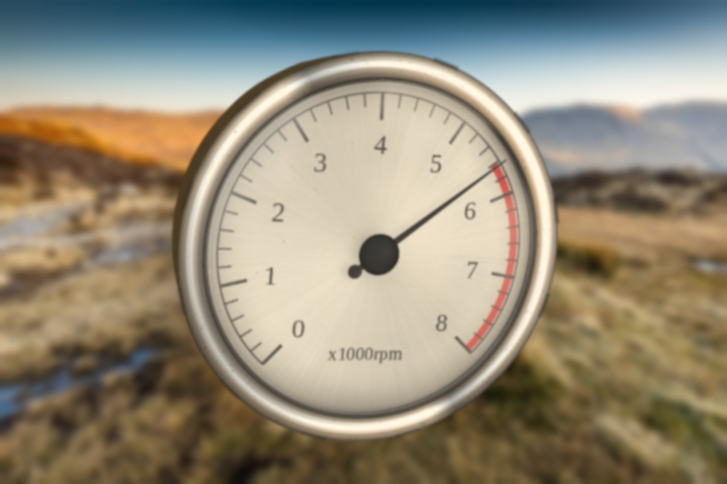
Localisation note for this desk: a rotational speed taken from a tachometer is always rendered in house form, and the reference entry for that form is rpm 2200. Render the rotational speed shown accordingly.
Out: rpm 5600
